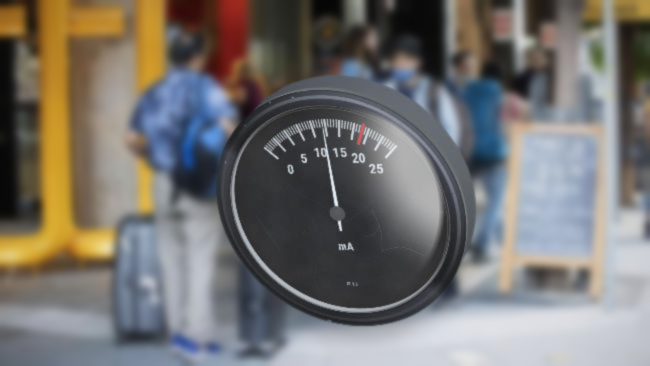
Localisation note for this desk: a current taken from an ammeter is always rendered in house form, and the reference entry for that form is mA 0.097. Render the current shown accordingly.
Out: mA 12.5
